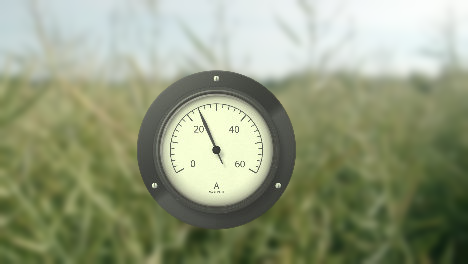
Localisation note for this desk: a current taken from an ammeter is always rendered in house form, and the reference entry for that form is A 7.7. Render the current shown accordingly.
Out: A 24
